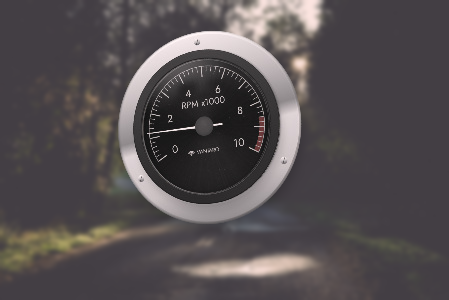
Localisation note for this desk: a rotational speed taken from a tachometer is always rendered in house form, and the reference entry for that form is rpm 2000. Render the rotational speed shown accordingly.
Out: rpm 1200
